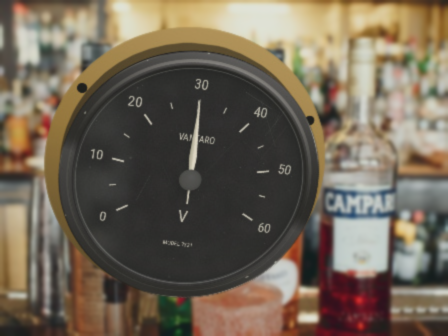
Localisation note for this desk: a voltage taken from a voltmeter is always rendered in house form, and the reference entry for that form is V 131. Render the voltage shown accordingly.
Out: V 30
